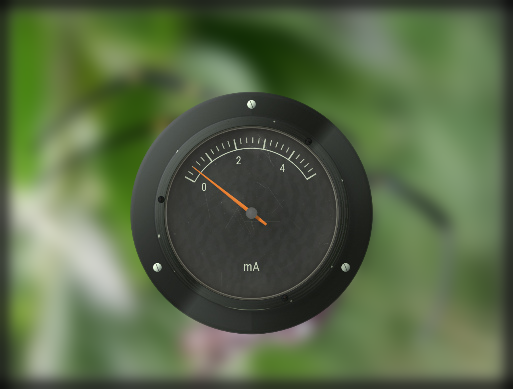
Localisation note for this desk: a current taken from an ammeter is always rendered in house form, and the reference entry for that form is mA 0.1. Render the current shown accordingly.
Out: mA 0.4
